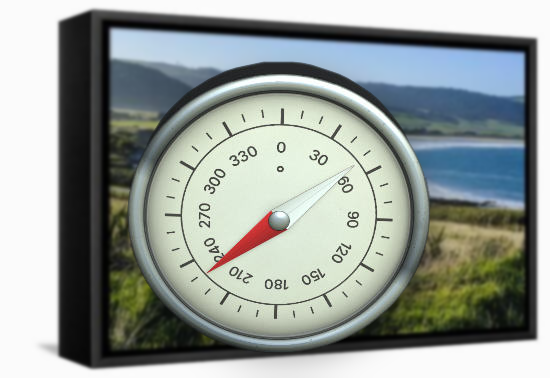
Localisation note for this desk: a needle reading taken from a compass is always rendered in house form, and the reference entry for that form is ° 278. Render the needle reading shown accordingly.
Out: ° 230
